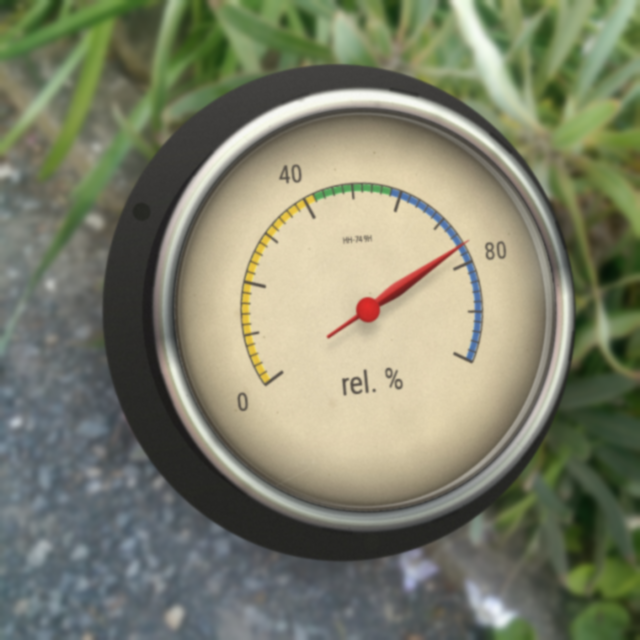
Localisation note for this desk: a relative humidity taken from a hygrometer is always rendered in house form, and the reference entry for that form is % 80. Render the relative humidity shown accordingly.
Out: % 76
